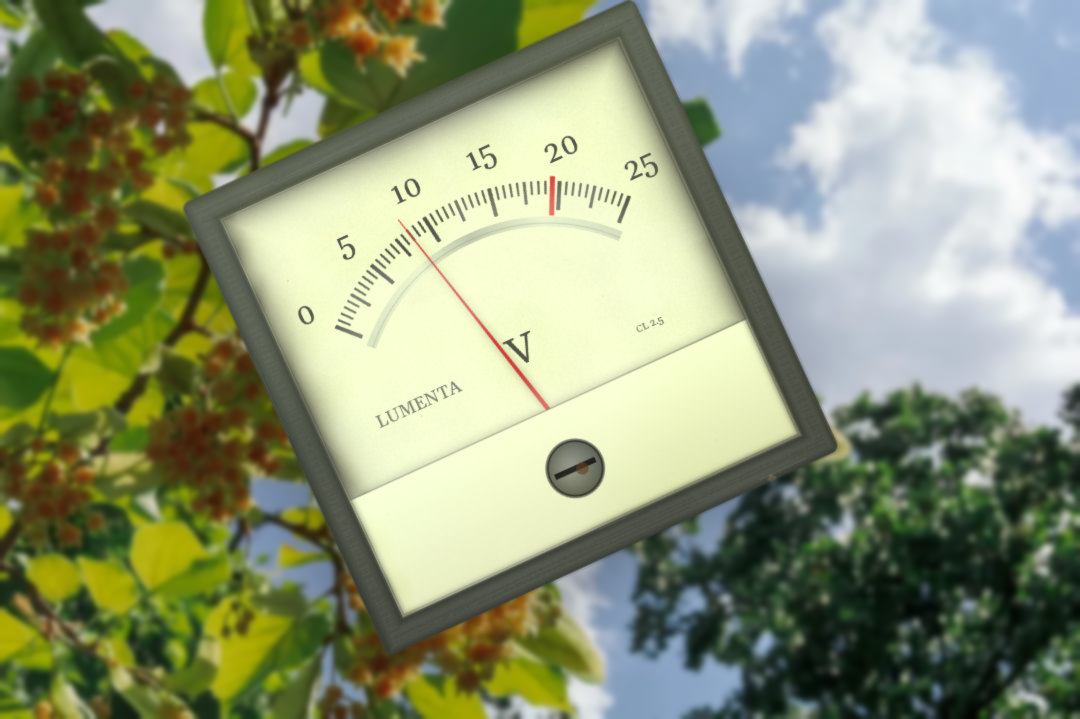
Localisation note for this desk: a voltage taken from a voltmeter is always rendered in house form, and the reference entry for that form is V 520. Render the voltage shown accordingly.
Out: V 8.5
